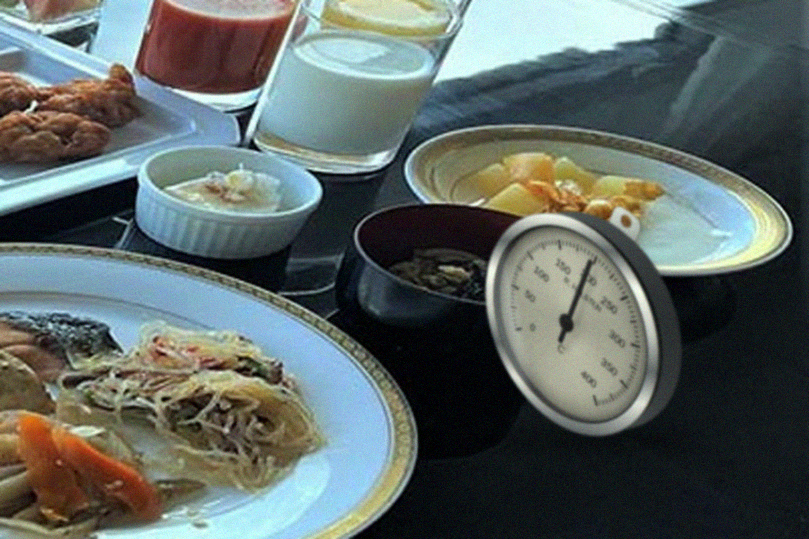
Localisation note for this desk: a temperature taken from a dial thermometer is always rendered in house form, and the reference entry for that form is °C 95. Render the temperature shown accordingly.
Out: °C 200
